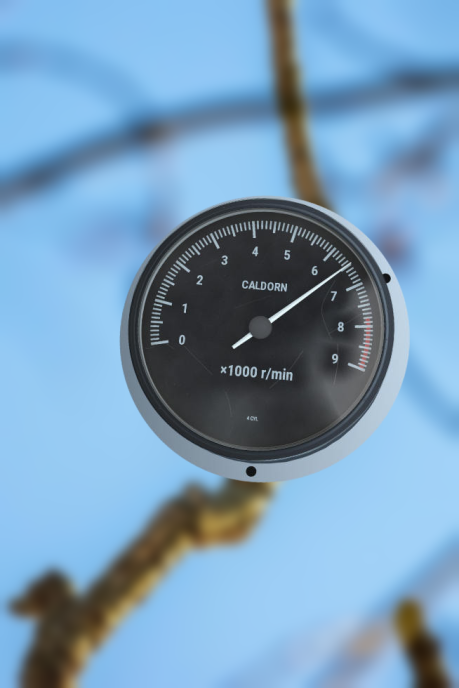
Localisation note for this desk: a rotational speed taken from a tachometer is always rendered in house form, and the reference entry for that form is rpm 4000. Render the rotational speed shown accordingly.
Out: rpm 6500
